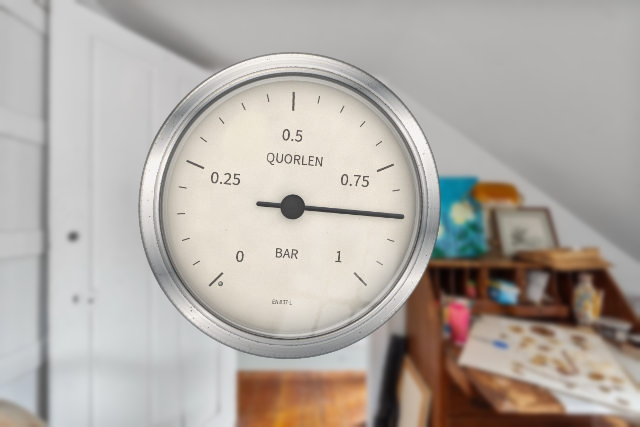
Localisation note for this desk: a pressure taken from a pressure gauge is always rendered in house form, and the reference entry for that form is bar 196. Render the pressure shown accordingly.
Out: bar 0.85
